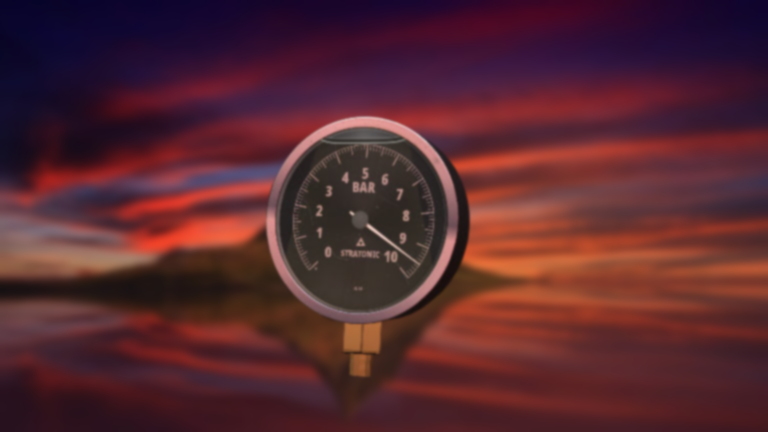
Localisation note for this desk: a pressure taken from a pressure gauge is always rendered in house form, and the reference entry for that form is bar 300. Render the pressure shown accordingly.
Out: bar 9.5
